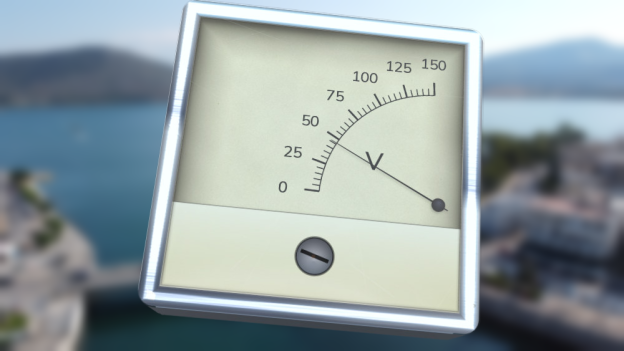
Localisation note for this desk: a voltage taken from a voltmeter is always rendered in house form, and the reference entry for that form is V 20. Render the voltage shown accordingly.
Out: V 45
